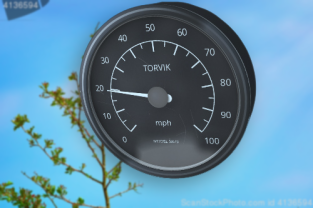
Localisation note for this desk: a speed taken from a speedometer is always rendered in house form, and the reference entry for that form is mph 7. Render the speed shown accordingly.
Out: mph 20
